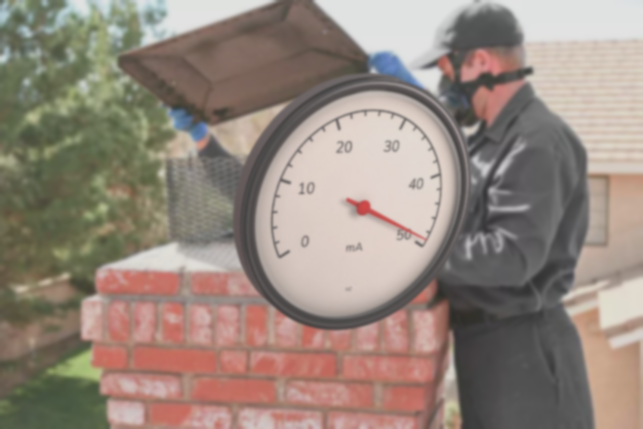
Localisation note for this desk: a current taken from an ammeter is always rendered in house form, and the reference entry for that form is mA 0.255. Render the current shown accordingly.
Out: mA 49
